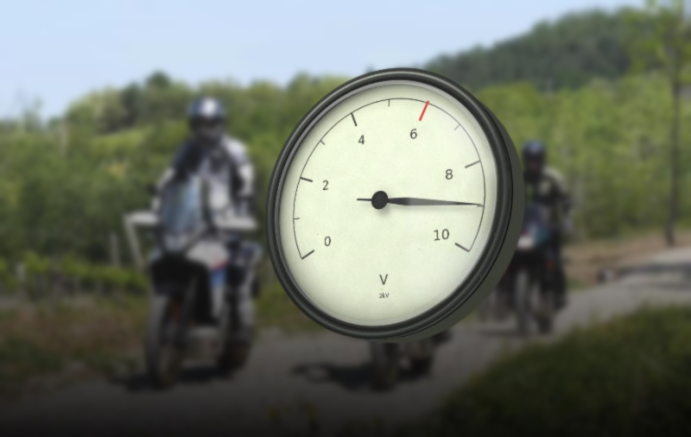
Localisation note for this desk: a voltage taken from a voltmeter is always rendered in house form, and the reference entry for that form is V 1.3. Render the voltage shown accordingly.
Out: V 9
